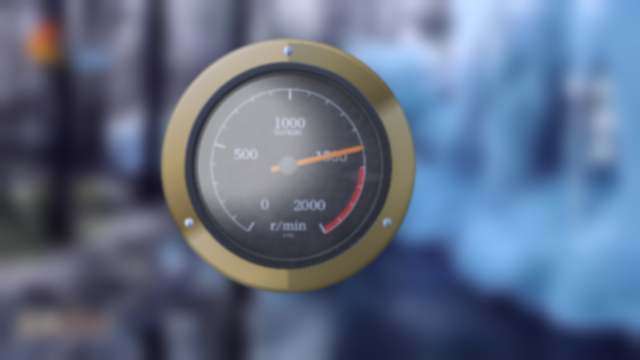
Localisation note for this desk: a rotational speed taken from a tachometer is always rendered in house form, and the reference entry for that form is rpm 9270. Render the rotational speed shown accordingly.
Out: rpm 1500
